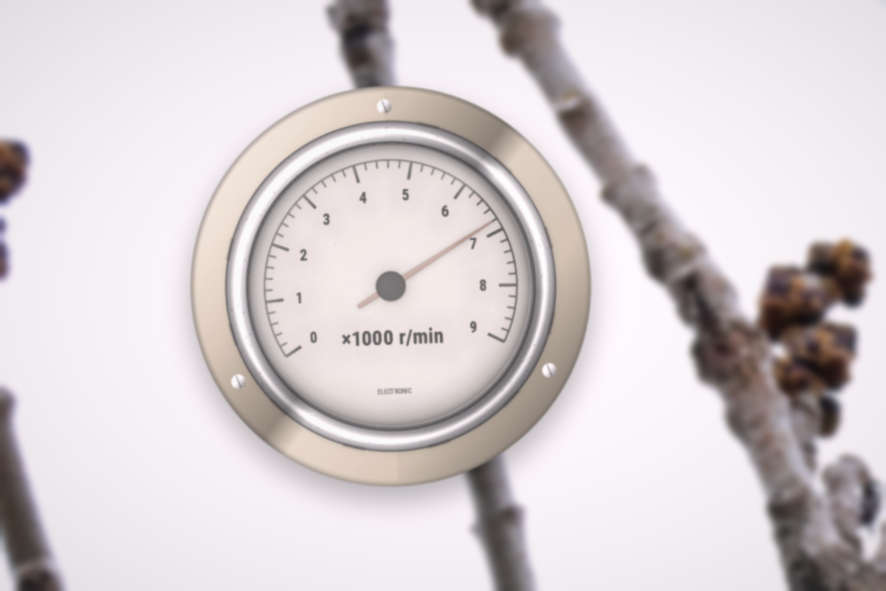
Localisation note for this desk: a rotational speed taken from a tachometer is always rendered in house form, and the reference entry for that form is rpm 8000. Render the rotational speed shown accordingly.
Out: rpm 6800
